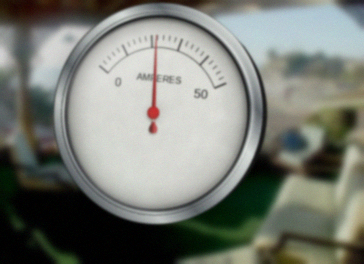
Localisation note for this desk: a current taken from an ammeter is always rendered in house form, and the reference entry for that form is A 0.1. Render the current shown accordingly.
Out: A 22
